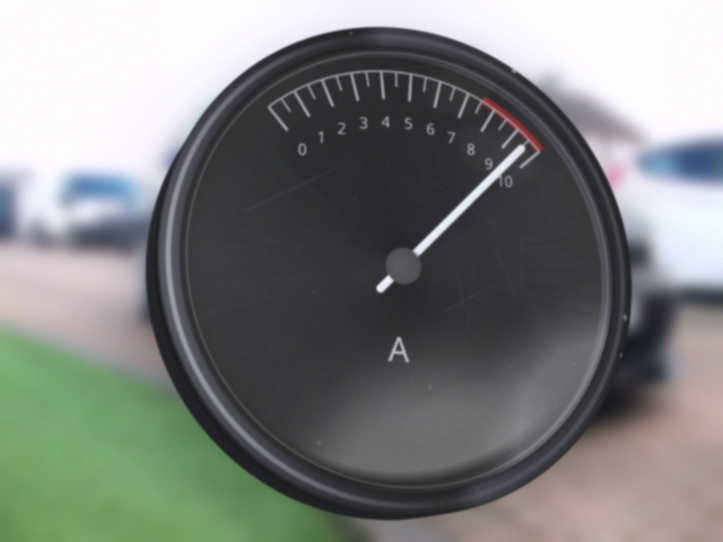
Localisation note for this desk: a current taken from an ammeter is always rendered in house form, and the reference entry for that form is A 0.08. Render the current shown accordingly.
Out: A 9.5
